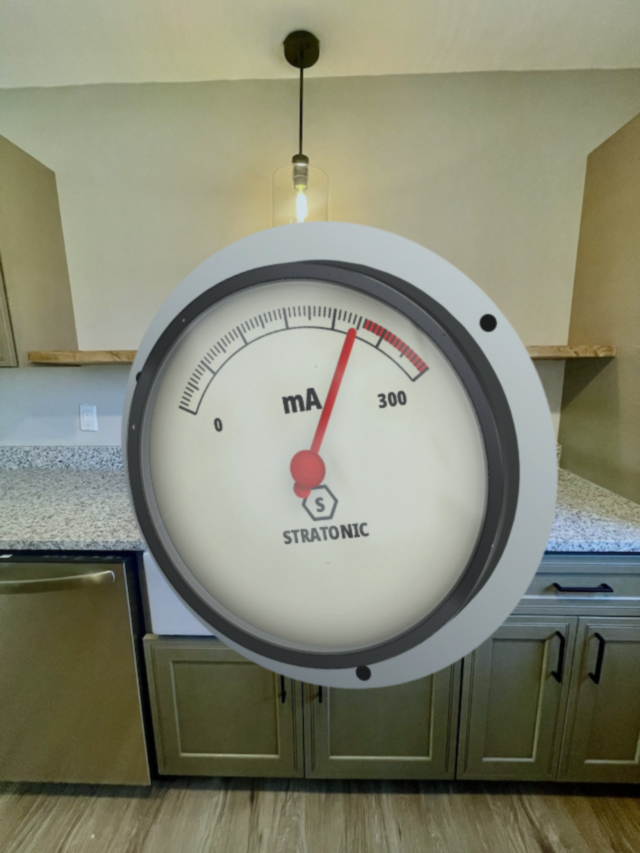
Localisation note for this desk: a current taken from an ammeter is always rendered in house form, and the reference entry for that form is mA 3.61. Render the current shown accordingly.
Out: mA 225
